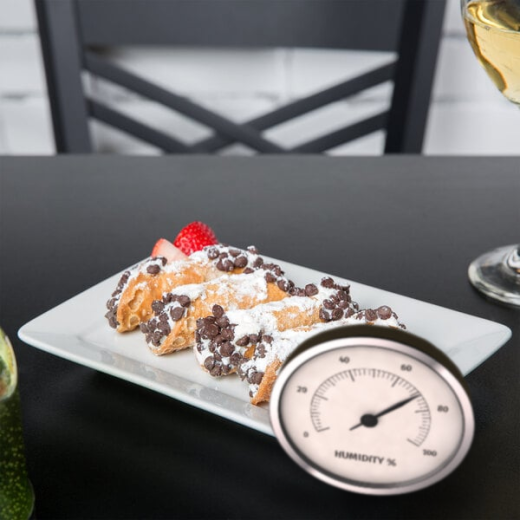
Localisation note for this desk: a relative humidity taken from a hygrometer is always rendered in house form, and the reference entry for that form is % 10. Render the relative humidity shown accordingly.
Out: % 70
